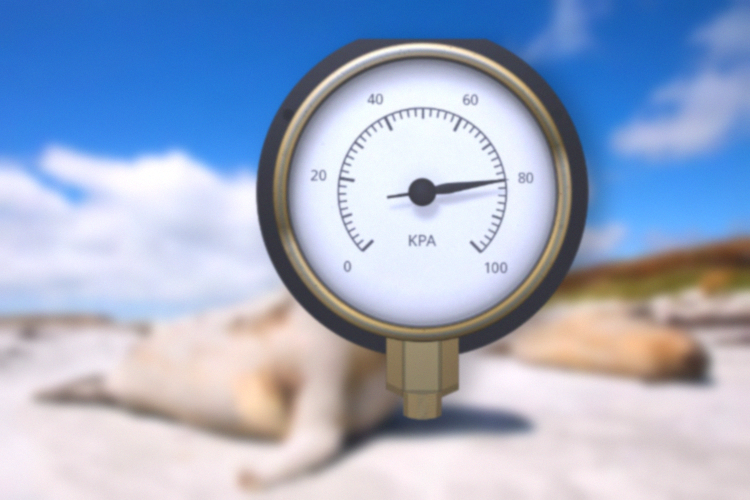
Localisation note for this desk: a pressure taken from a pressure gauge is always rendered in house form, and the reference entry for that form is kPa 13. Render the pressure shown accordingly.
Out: kPa 80
